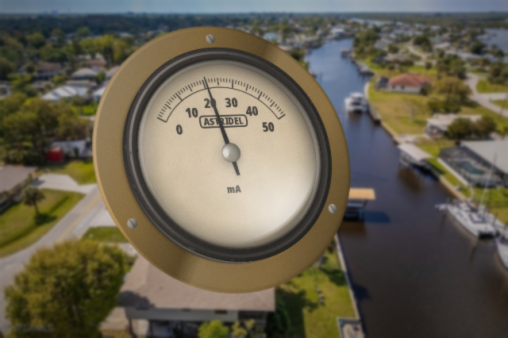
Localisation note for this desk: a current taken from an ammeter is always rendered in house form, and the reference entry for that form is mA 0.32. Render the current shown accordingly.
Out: mA 20
